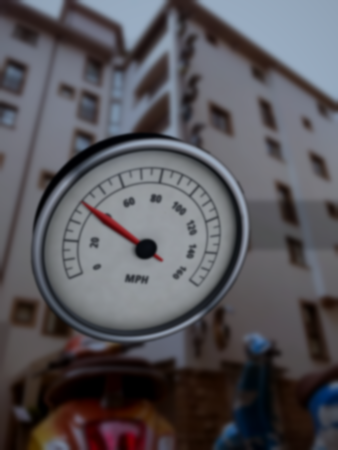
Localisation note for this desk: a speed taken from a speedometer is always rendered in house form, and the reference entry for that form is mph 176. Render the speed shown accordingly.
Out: mph 40
